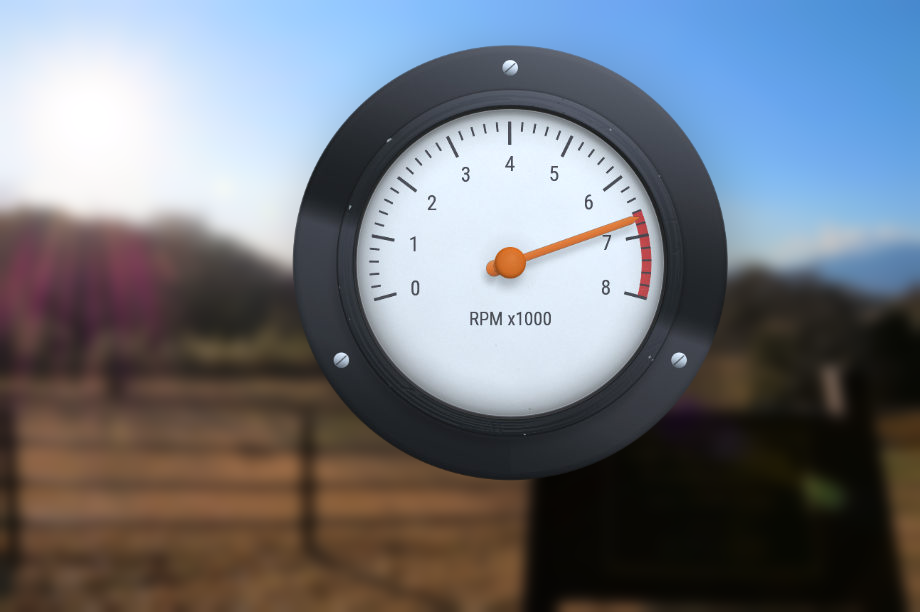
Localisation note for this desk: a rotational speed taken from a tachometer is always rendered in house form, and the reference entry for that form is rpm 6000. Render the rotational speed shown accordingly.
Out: rpm 6700
